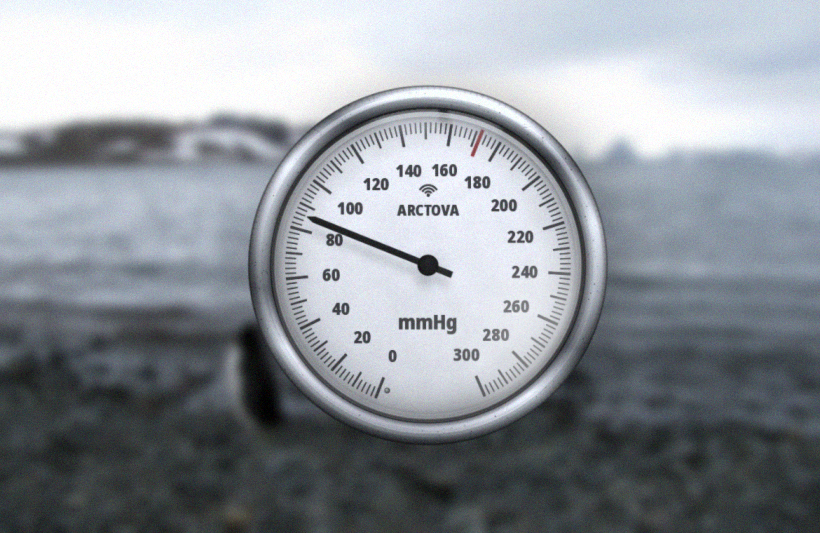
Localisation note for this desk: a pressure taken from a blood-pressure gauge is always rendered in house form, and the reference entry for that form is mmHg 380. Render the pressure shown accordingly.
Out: mmHg 86
